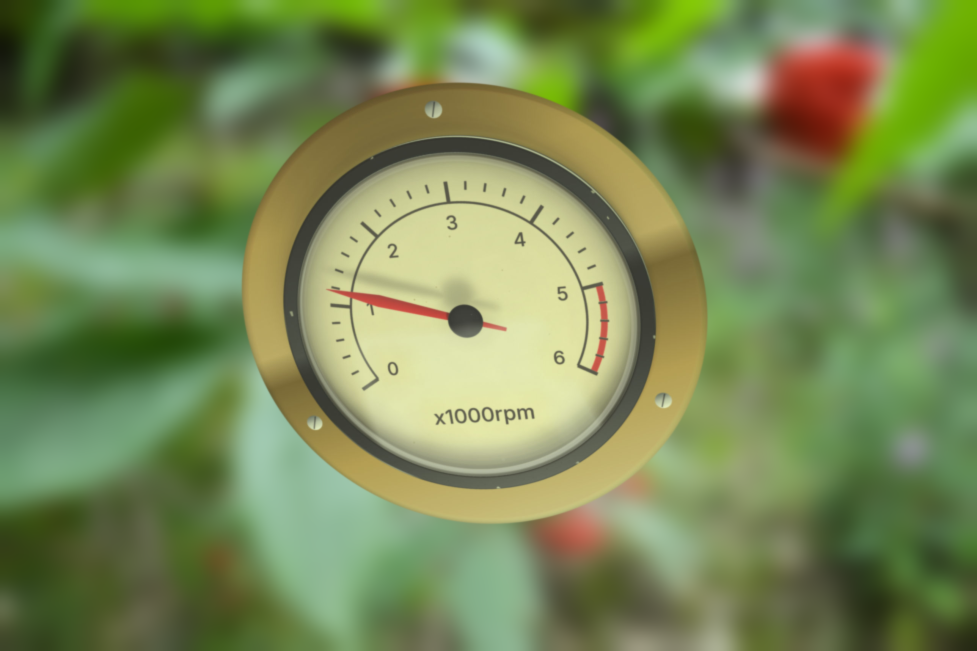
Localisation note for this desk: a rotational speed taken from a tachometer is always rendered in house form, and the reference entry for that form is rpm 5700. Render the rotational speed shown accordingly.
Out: rpm 1200
